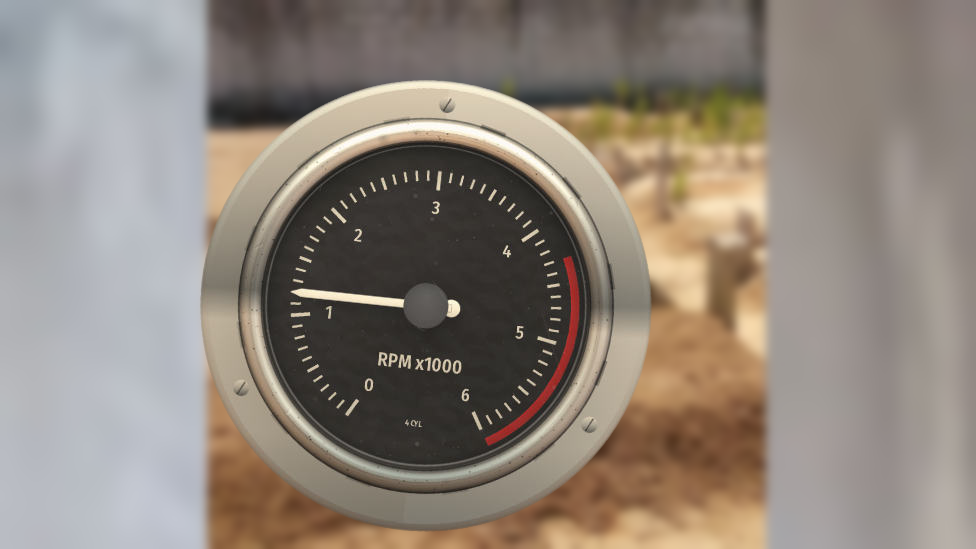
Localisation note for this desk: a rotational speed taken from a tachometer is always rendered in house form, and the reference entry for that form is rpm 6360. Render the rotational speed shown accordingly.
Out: rpm 1200
